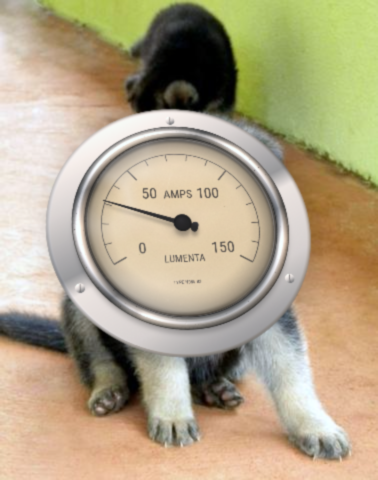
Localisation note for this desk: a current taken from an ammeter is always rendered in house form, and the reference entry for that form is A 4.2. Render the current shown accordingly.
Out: A 30
